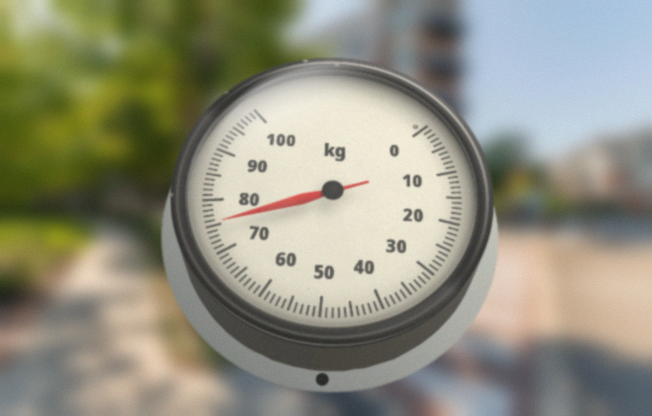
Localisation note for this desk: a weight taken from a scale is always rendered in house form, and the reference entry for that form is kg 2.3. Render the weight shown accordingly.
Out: kg 75
